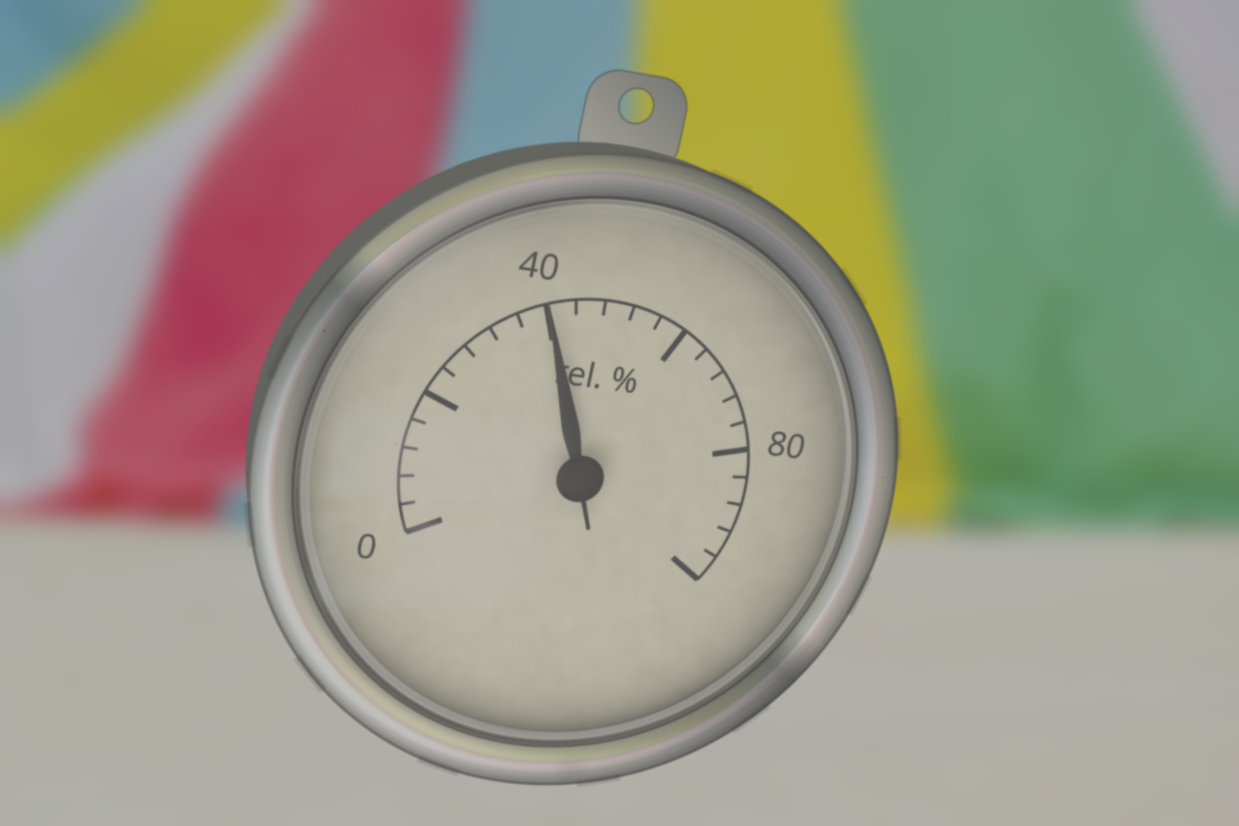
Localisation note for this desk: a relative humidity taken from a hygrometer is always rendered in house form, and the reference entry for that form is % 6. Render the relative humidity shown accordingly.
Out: % 40
